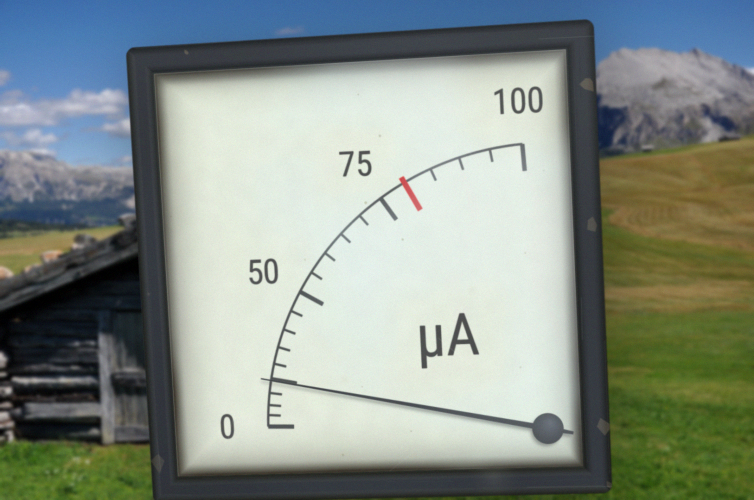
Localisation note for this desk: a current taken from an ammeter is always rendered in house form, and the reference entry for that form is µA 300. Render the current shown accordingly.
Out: µA 25
